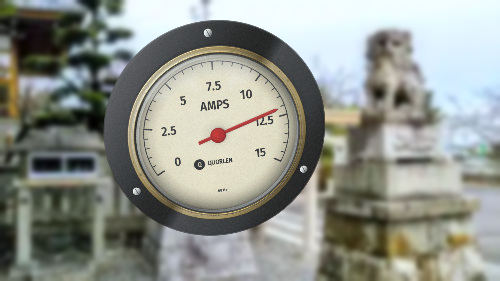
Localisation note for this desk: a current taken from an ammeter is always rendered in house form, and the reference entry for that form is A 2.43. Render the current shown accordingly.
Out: A 12
